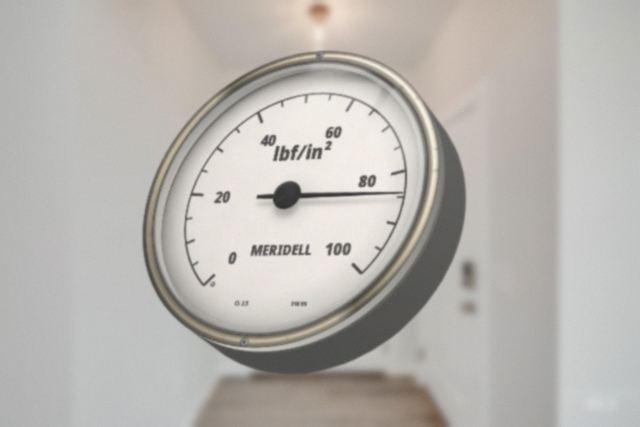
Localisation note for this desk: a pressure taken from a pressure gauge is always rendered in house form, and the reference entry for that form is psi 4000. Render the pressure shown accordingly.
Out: psi 85
